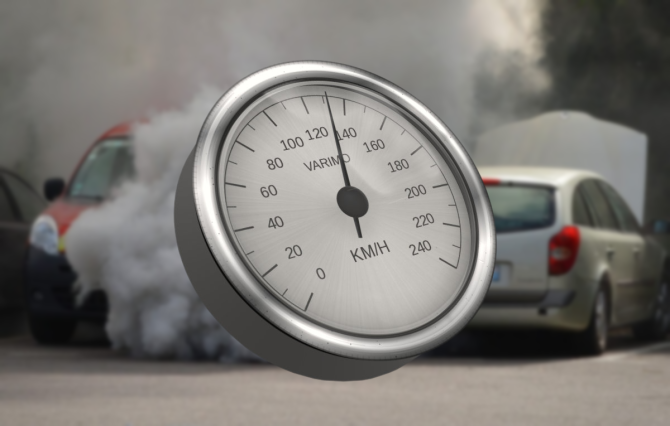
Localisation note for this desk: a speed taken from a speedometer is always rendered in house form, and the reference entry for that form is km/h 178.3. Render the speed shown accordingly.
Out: km/h 130
